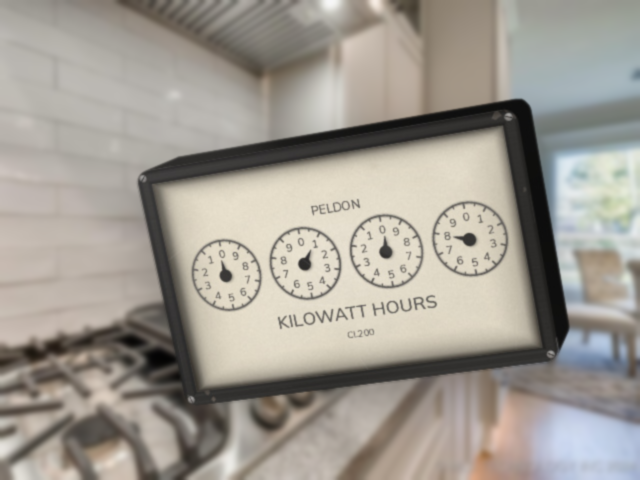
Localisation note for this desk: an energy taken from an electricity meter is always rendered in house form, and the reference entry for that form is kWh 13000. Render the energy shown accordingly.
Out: kWh 98
